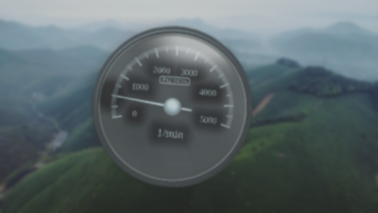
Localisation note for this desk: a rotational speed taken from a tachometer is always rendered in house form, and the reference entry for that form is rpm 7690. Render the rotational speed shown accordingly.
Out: rpm 500
